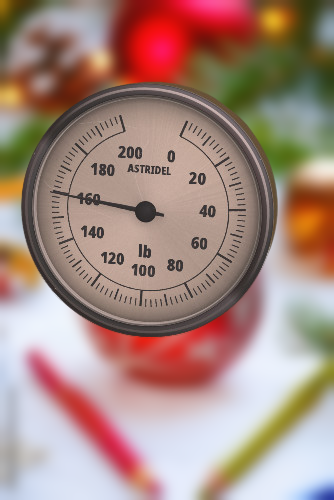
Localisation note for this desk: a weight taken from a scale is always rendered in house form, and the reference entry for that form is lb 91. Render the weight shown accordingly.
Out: lb 160
